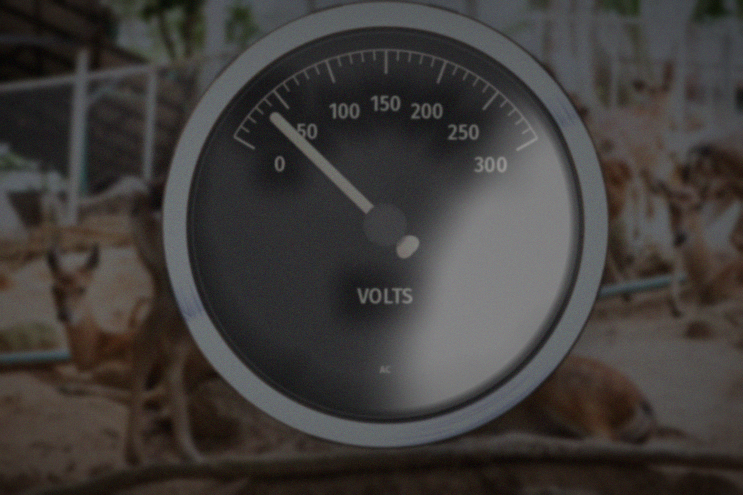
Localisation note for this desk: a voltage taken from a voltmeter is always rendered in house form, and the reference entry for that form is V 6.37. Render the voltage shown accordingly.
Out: V 35
